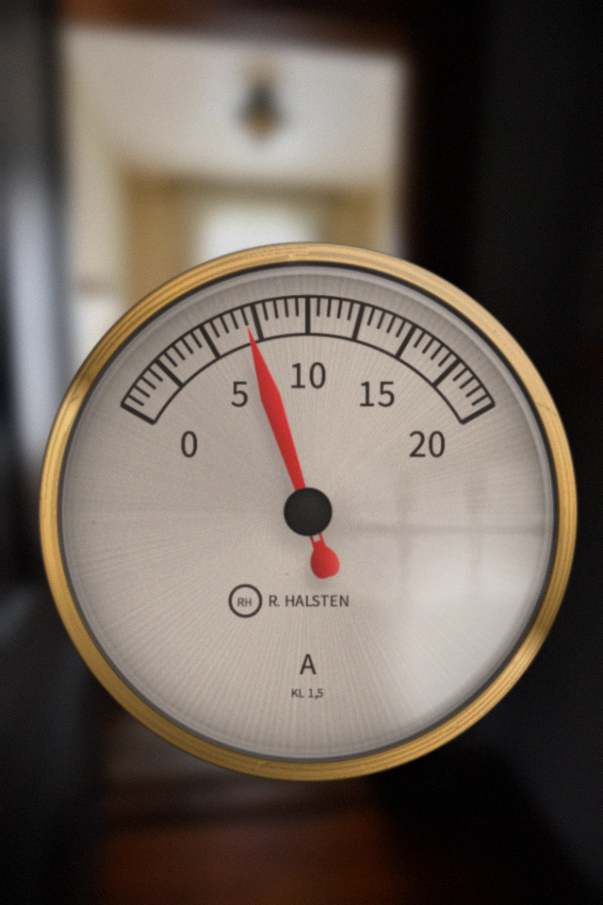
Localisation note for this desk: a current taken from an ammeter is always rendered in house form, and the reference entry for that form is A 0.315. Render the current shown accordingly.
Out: A 7
